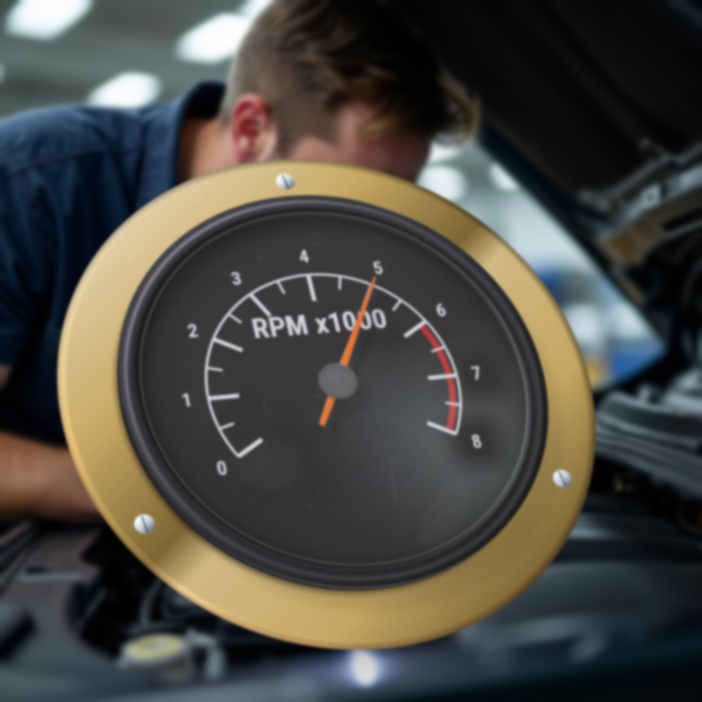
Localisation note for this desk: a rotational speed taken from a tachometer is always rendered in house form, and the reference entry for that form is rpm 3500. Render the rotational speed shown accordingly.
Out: rpm 5000
